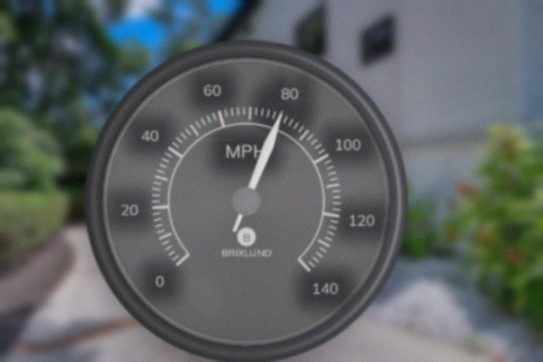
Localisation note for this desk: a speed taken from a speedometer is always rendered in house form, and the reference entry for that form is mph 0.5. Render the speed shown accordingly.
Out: mph 80
